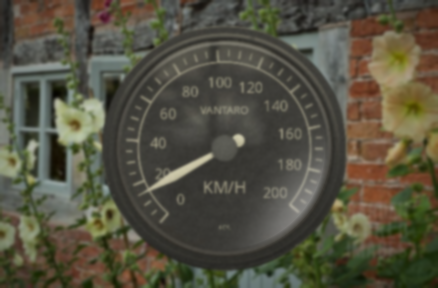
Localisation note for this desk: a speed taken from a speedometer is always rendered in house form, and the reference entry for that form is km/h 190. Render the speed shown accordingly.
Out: km/h 15
